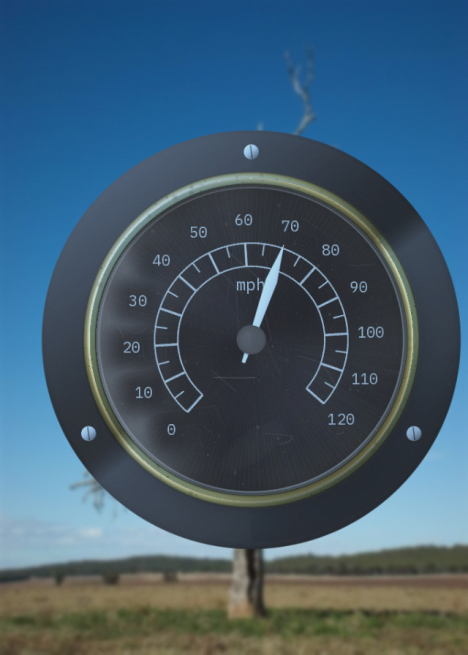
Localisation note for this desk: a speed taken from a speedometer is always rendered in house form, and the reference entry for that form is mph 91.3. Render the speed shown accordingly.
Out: mph 70
